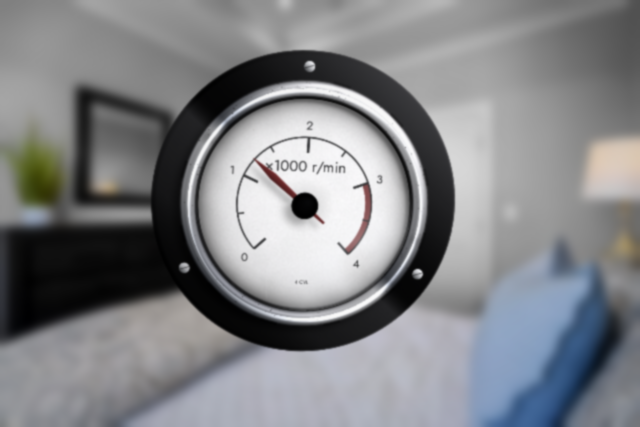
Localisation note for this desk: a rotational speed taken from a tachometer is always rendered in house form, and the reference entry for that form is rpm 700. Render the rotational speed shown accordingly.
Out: rpm 1250
